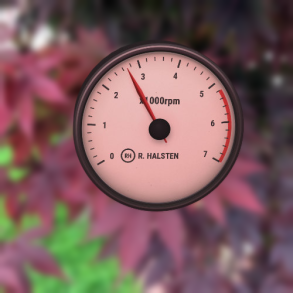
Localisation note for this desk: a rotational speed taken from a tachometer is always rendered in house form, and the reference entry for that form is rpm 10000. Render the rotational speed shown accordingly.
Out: rpm 2700
